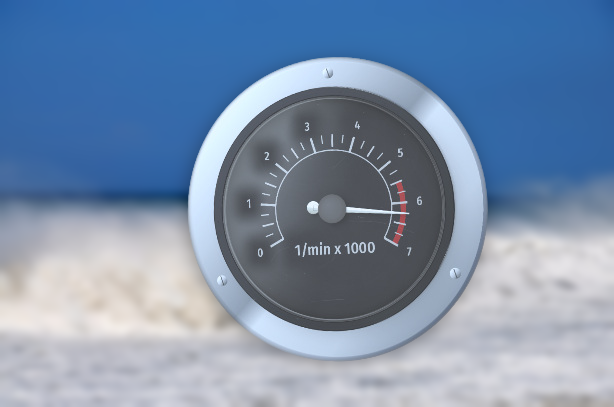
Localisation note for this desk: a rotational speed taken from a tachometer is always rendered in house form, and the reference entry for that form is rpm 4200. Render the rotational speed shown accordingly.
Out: rpm 6250
